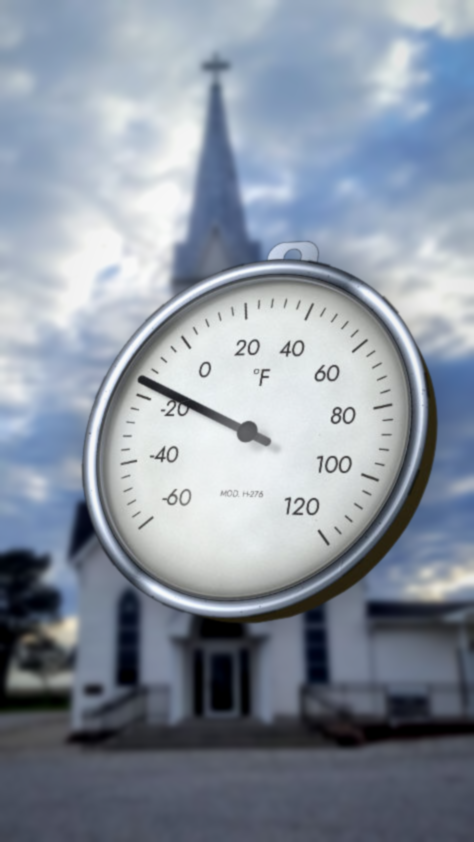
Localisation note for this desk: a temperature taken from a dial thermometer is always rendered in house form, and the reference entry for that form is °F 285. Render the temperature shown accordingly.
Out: °F -16
